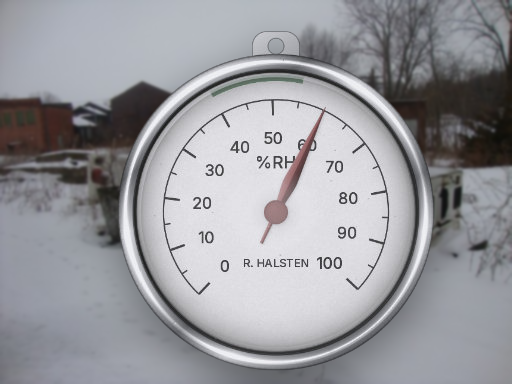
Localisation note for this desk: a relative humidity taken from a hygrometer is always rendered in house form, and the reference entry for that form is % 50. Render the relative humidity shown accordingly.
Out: % 60
